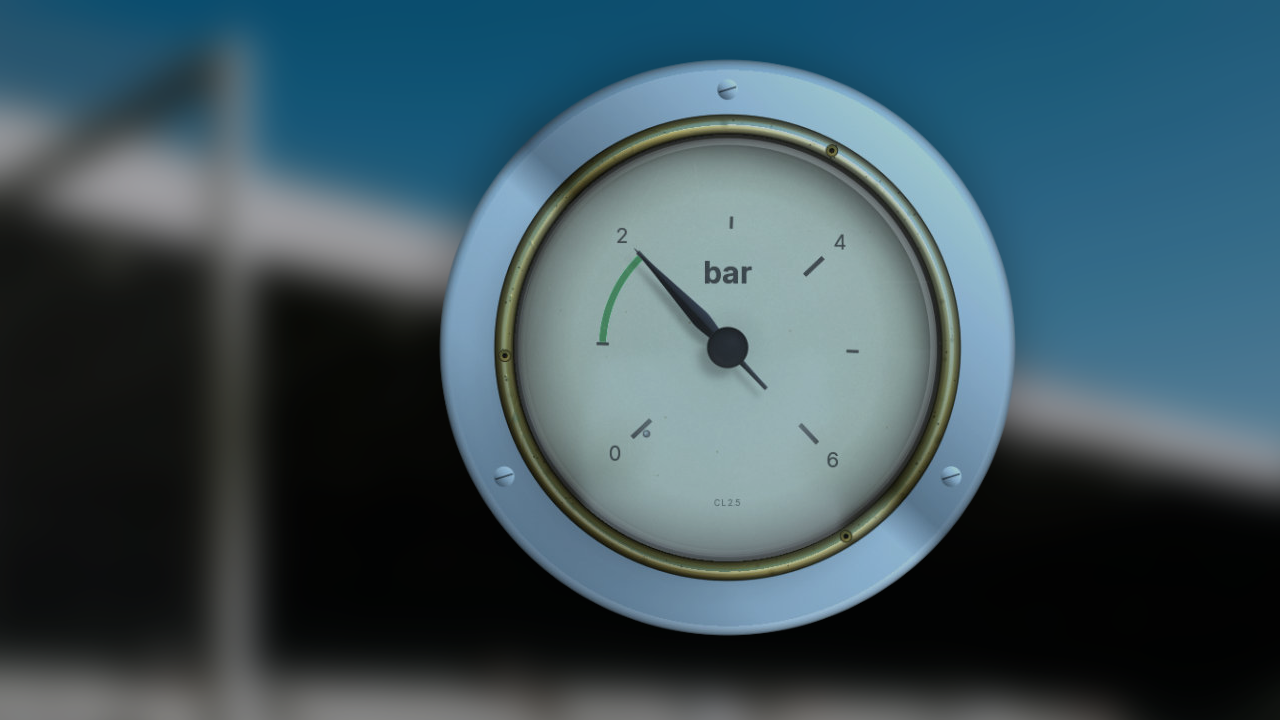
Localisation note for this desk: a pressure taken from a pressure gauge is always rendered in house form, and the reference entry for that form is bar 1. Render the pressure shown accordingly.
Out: bar 2
